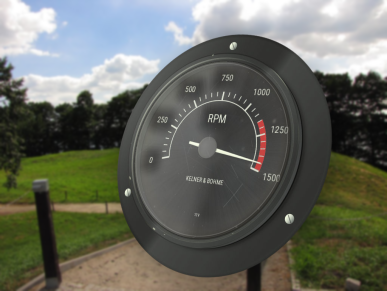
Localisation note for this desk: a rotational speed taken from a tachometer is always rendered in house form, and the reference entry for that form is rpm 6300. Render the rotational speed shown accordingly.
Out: rpm 1450
